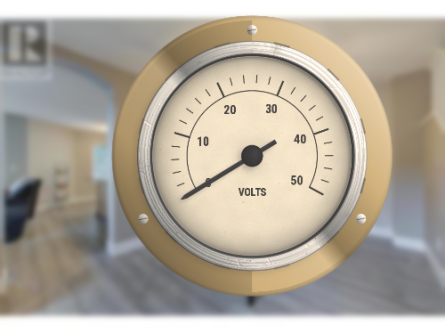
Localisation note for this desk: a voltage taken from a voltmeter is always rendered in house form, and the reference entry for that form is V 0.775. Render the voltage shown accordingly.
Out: V 0
